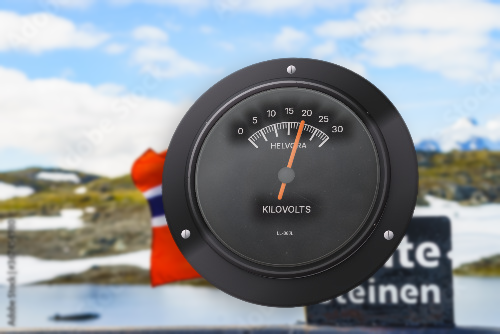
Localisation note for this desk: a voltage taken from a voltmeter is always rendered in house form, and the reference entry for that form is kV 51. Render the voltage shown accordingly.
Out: kV 20
